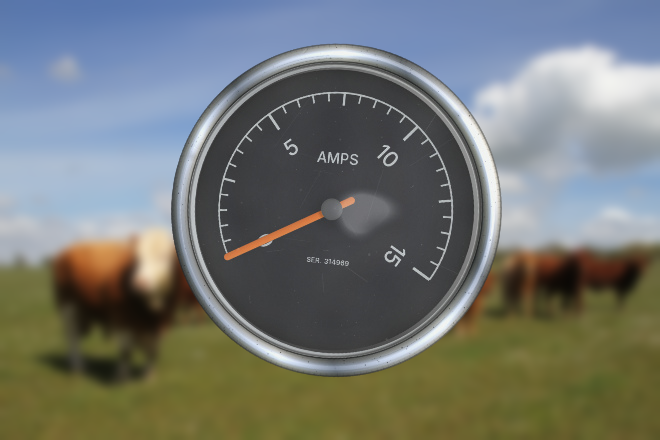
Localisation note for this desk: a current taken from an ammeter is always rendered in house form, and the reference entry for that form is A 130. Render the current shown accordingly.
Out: A 0
